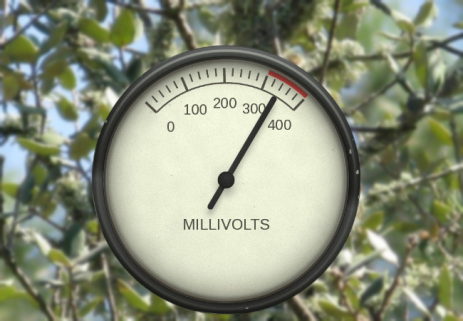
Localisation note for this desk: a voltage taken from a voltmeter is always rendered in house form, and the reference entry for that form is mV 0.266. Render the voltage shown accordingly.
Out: mV 340
